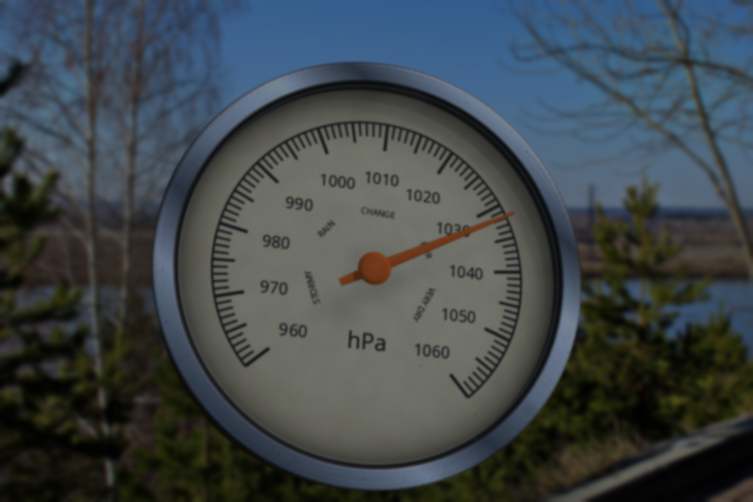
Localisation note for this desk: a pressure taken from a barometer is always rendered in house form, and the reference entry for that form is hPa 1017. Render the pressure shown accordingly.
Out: hPa 1032
